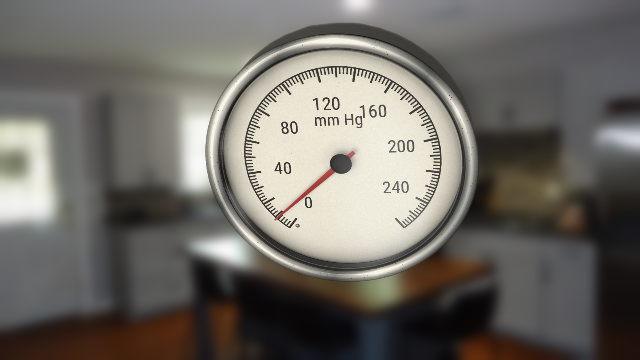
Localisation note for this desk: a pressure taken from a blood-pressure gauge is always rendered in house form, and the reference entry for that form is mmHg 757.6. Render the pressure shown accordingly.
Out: mmHg 10
